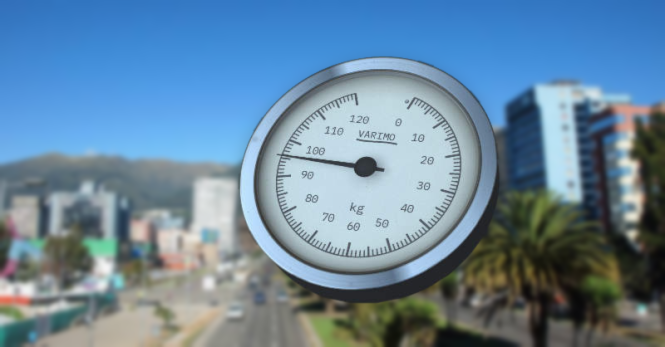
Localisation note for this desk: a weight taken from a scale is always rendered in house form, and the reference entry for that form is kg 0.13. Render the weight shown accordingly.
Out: kg 95
